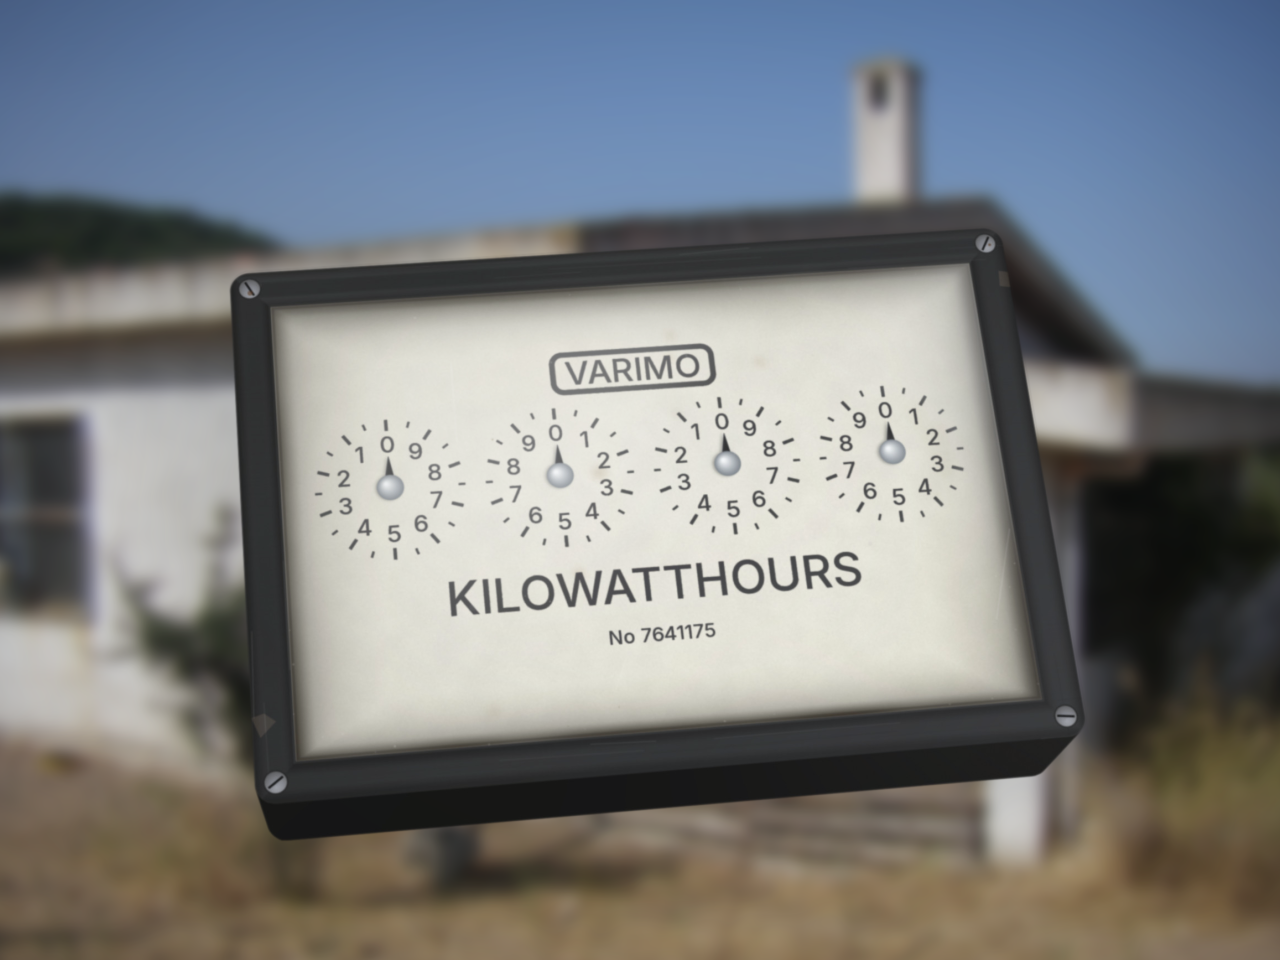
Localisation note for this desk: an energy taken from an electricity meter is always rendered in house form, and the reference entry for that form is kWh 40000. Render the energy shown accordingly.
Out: kWh 0
